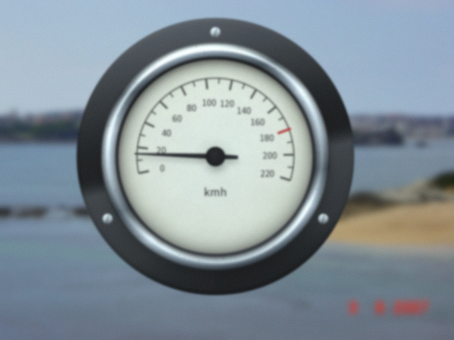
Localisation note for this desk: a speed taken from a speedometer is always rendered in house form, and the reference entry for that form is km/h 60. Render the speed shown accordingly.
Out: km/h 15
